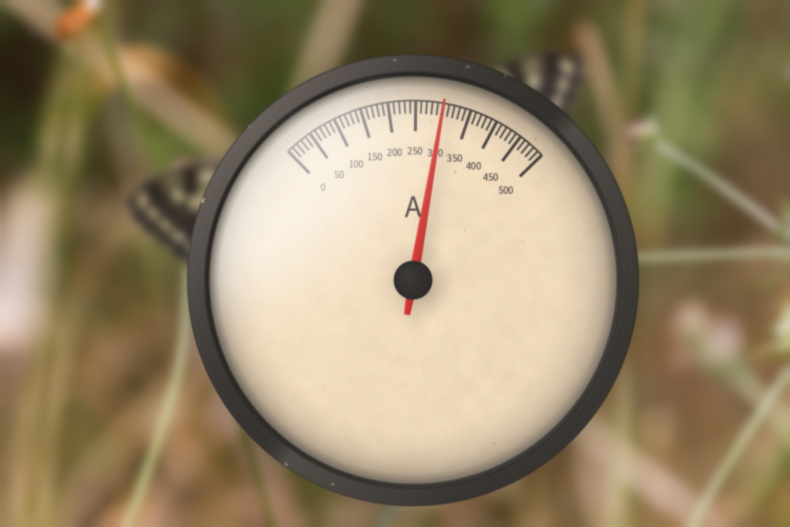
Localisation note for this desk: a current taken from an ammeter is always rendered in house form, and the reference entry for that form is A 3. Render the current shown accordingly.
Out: A 300
